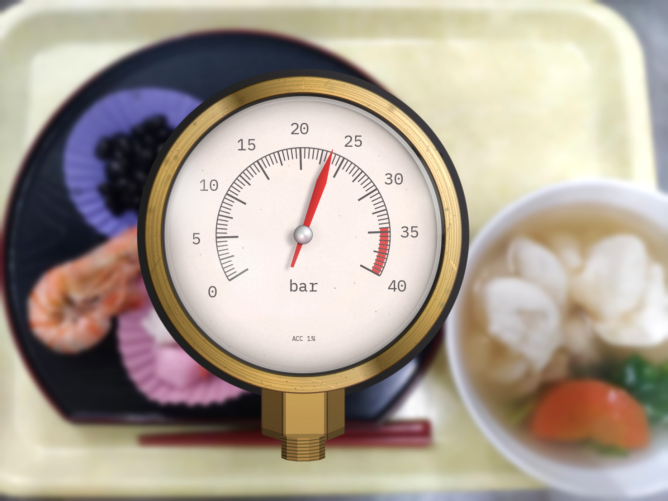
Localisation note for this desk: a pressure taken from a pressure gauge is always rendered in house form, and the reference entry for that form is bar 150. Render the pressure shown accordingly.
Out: bar 23.5
